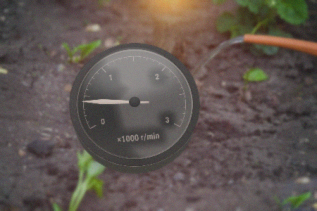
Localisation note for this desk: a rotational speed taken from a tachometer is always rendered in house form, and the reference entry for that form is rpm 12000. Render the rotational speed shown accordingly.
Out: rpm 400
